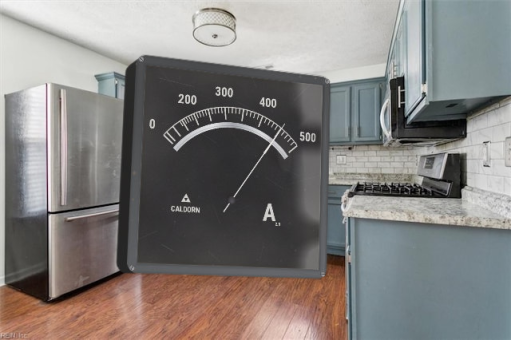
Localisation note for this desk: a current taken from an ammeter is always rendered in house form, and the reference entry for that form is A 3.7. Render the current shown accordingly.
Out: A 450
